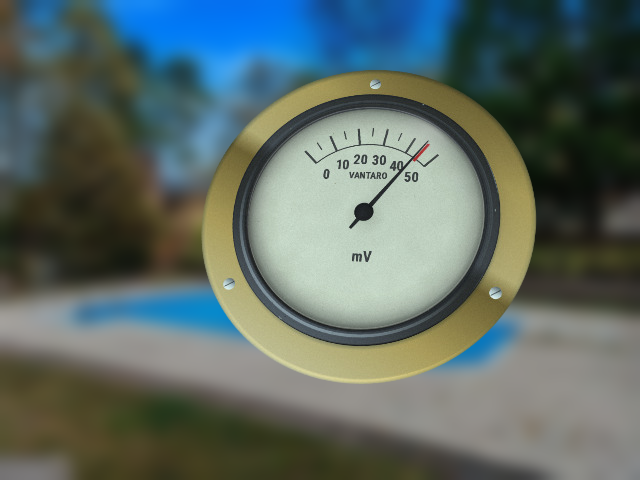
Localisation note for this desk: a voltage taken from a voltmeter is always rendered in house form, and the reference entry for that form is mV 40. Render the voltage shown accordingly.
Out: mV 45
